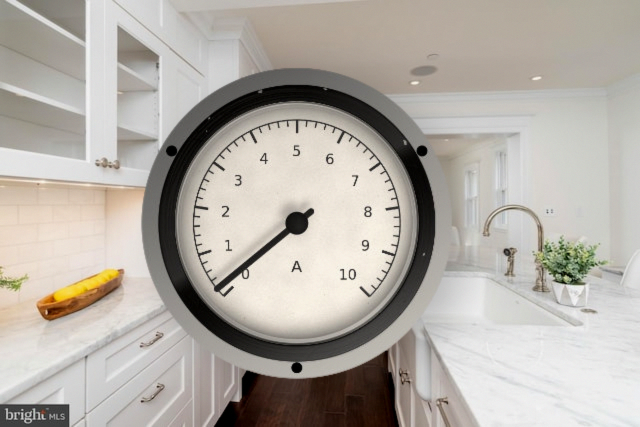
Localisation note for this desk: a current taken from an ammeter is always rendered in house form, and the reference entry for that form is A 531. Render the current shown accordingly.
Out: A 0.2
